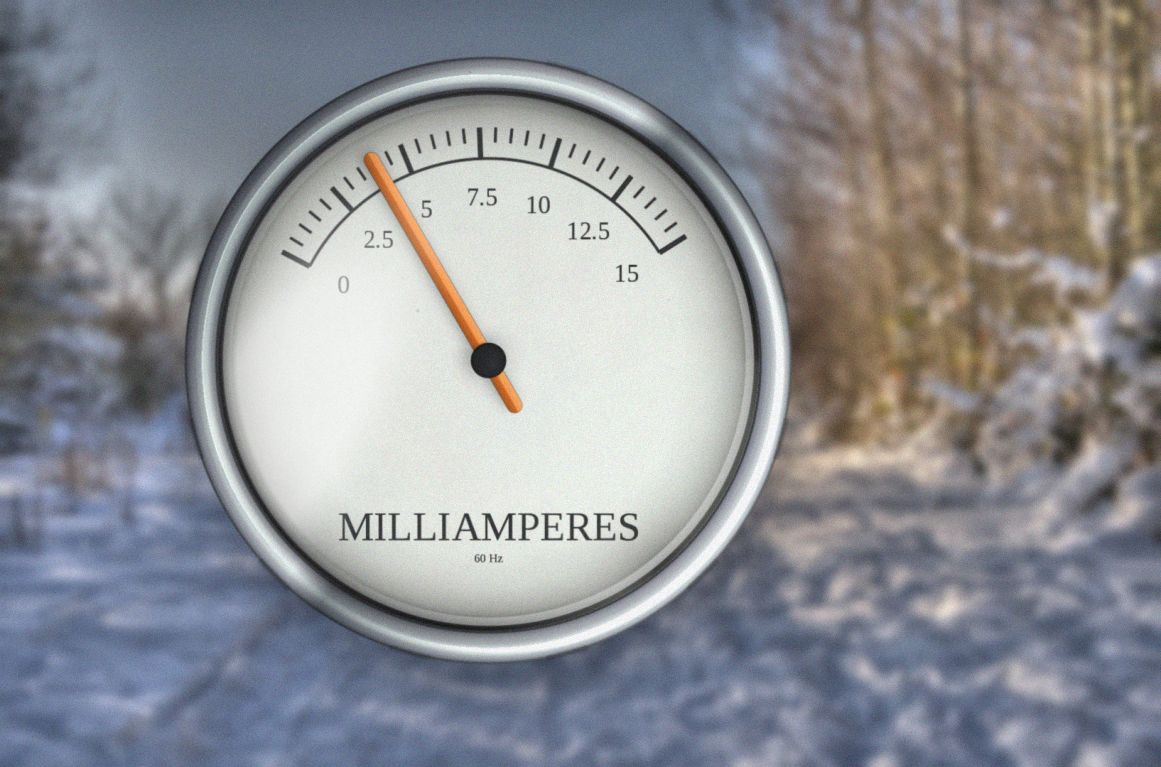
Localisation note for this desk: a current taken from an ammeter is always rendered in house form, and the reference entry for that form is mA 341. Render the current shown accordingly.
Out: mA 4
